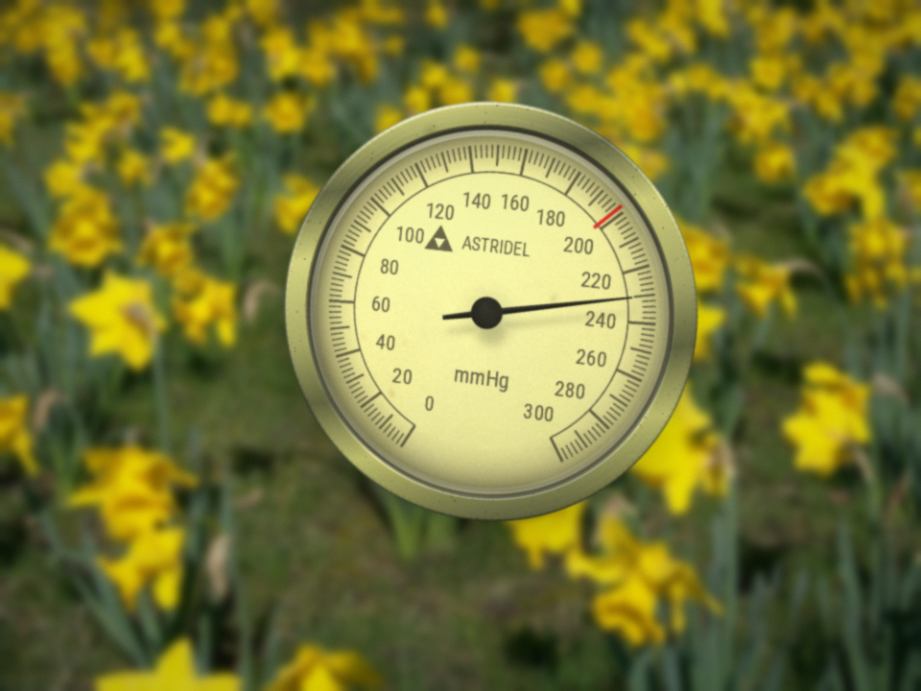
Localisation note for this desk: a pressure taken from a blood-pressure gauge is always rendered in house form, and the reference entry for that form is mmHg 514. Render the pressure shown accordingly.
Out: mmHg 230
